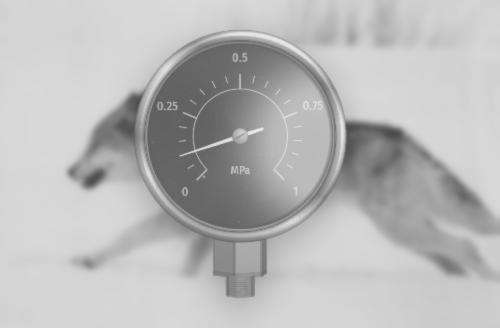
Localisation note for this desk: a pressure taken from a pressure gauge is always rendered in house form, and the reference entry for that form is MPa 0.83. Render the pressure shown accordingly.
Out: MPa 0.1
